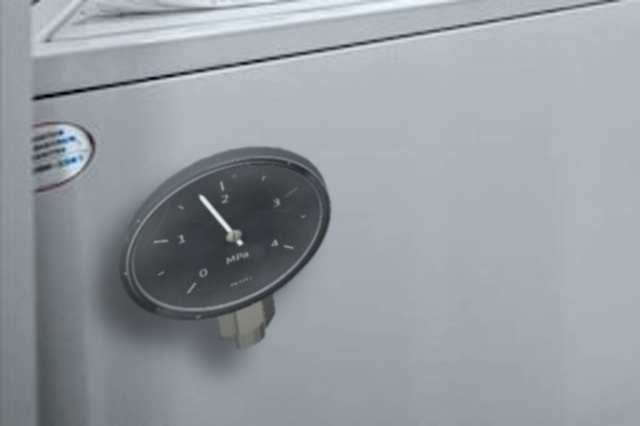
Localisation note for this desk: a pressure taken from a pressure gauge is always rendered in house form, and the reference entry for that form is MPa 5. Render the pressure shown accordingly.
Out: MPa 1.75
